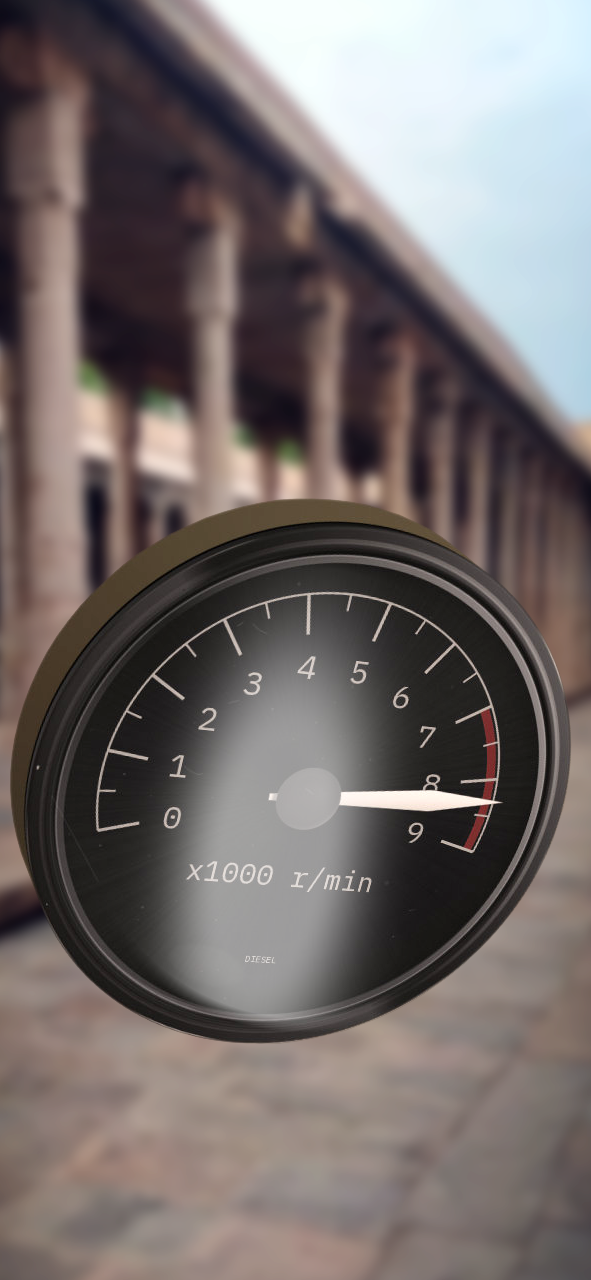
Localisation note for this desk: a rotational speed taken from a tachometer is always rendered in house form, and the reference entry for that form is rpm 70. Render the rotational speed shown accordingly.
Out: rpm 8250
